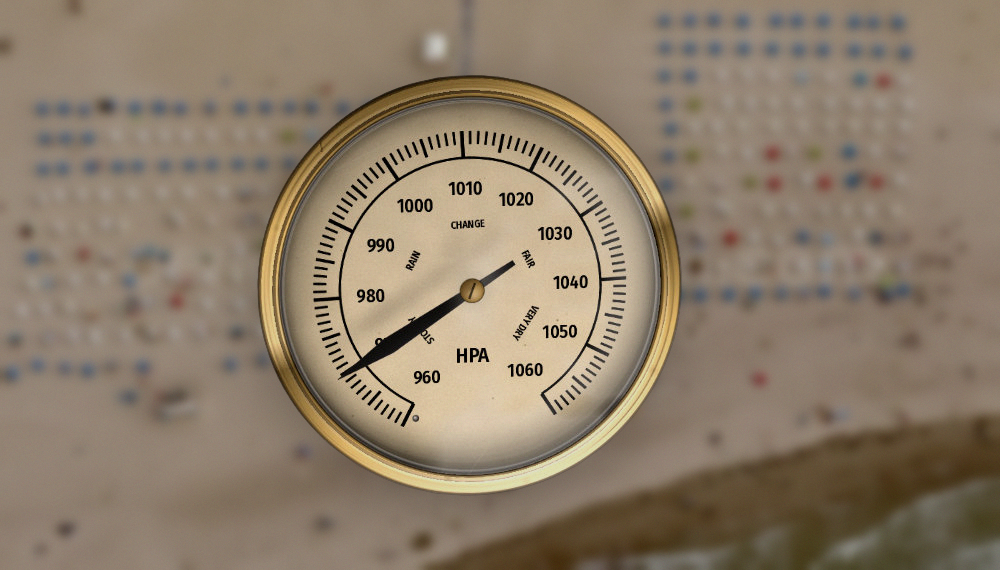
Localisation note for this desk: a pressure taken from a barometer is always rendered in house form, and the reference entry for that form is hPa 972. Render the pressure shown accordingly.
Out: hPa 970
